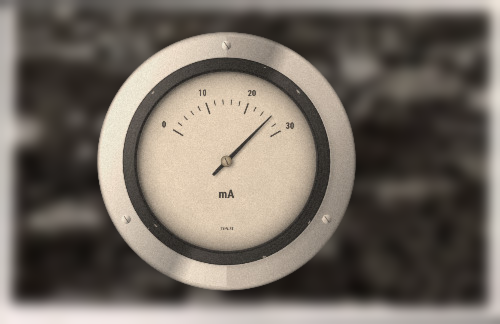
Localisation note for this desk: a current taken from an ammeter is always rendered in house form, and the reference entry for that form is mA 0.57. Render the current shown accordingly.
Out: mA 26
